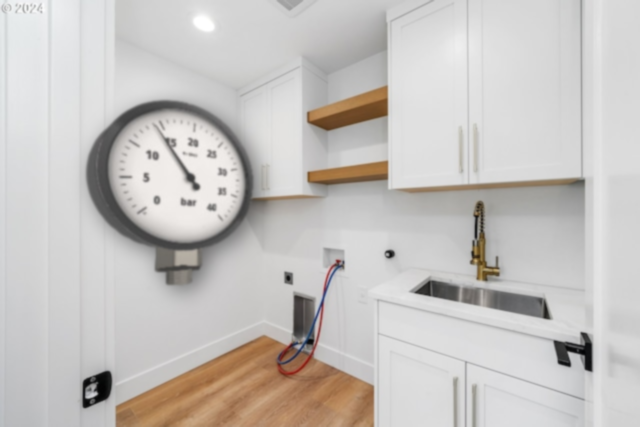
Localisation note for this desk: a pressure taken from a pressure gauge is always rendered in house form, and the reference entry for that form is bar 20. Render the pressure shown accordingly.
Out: bar 14
